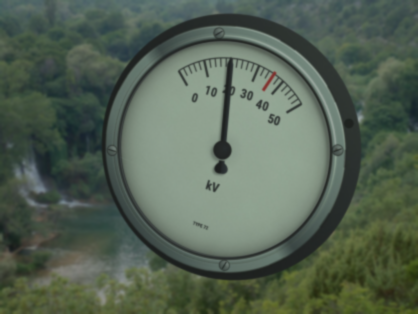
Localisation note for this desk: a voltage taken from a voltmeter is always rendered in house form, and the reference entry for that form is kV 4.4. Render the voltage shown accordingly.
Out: kV 20
